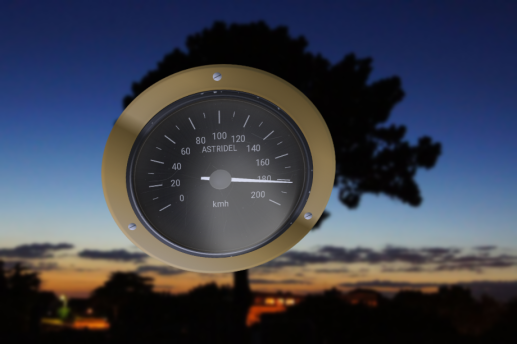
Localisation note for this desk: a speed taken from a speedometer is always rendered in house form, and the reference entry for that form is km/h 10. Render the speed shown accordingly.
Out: km/h 180
